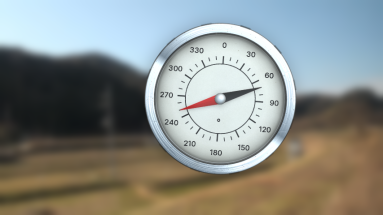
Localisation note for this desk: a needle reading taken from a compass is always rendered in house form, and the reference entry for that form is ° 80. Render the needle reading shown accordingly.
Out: ° 250
